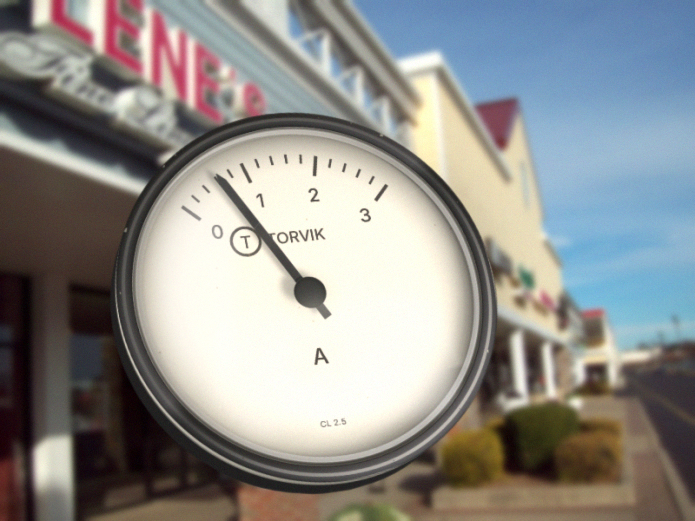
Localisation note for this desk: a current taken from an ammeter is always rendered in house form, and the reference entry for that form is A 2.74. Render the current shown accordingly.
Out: A 0.6
